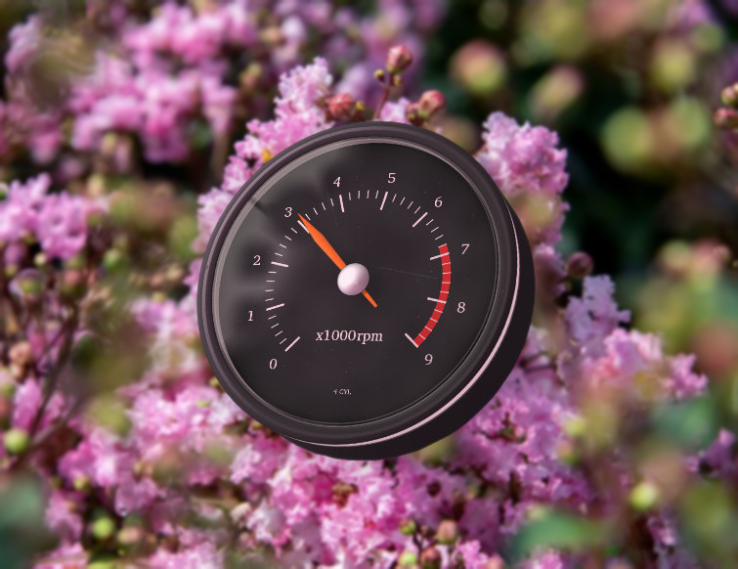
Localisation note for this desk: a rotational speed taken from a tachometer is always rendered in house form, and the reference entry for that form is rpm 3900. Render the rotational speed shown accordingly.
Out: rpm 3100
